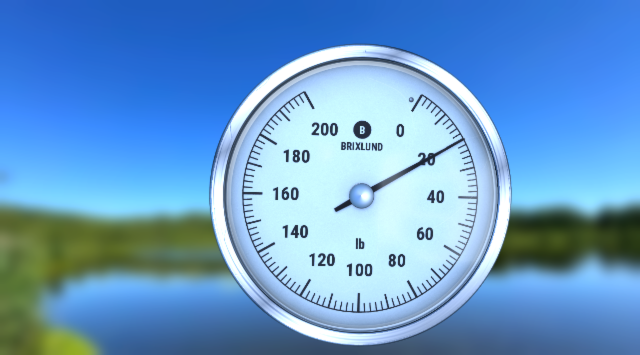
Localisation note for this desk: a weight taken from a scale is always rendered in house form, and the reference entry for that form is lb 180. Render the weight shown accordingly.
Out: lb 20
